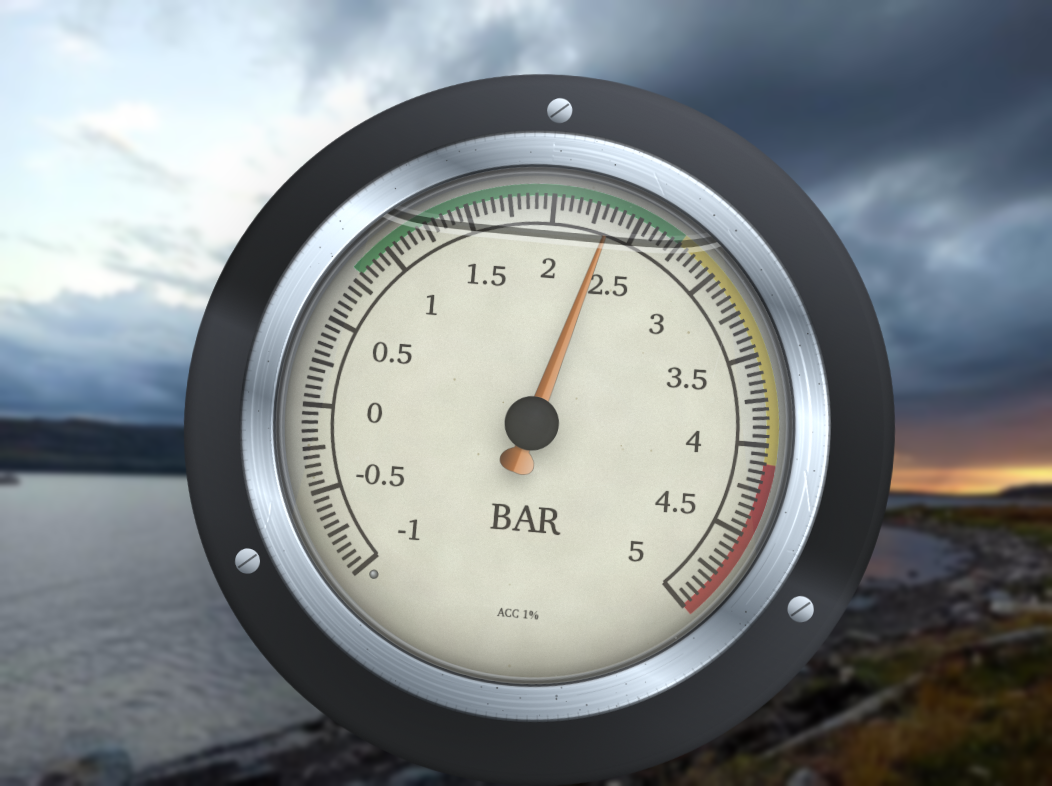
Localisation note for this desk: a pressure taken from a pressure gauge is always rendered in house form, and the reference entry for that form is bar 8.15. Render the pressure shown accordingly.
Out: bar 2.35
